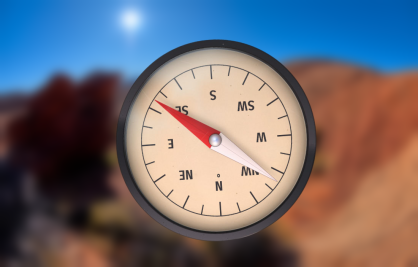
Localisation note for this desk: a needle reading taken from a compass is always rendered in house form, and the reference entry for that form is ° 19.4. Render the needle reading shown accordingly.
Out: ° 127.5
